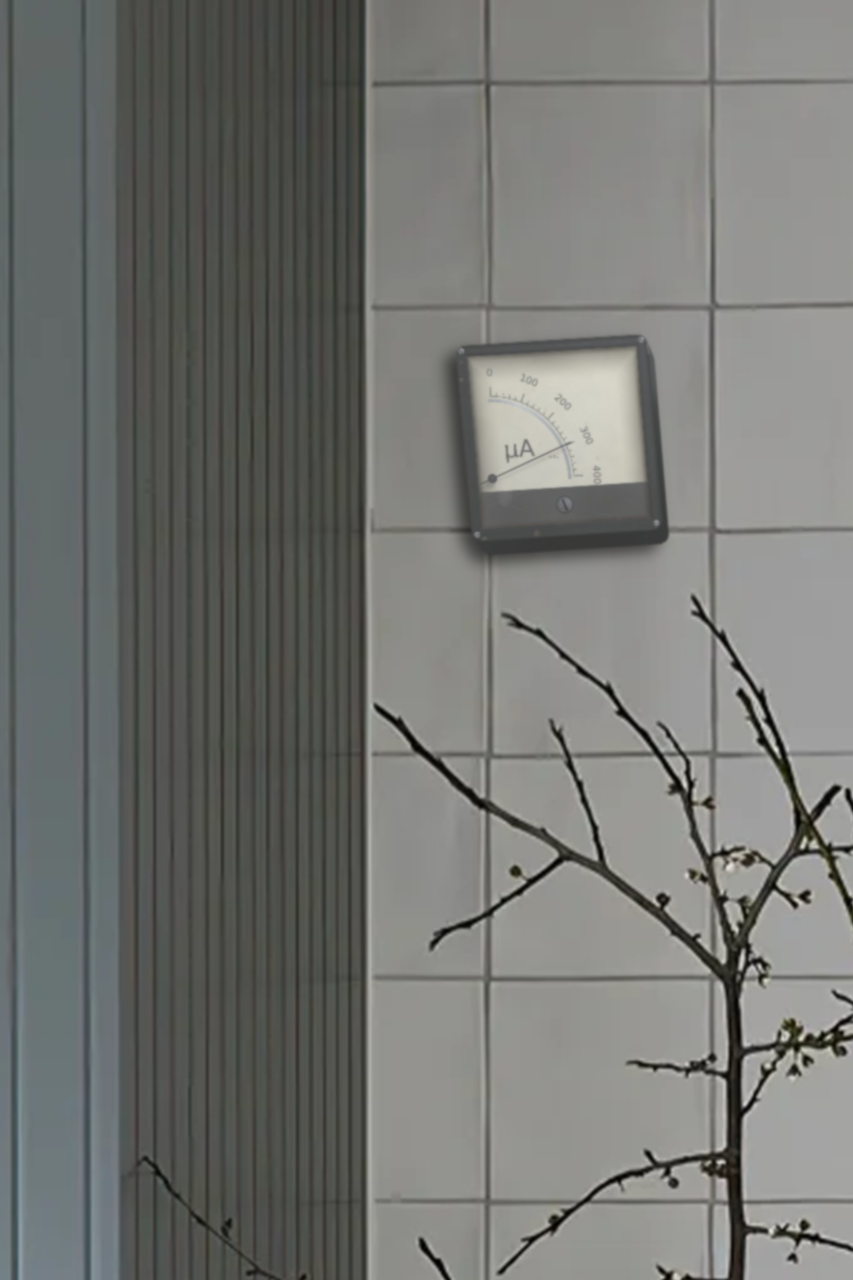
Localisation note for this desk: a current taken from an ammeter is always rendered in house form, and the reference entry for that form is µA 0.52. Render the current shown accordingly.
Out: µA 300
